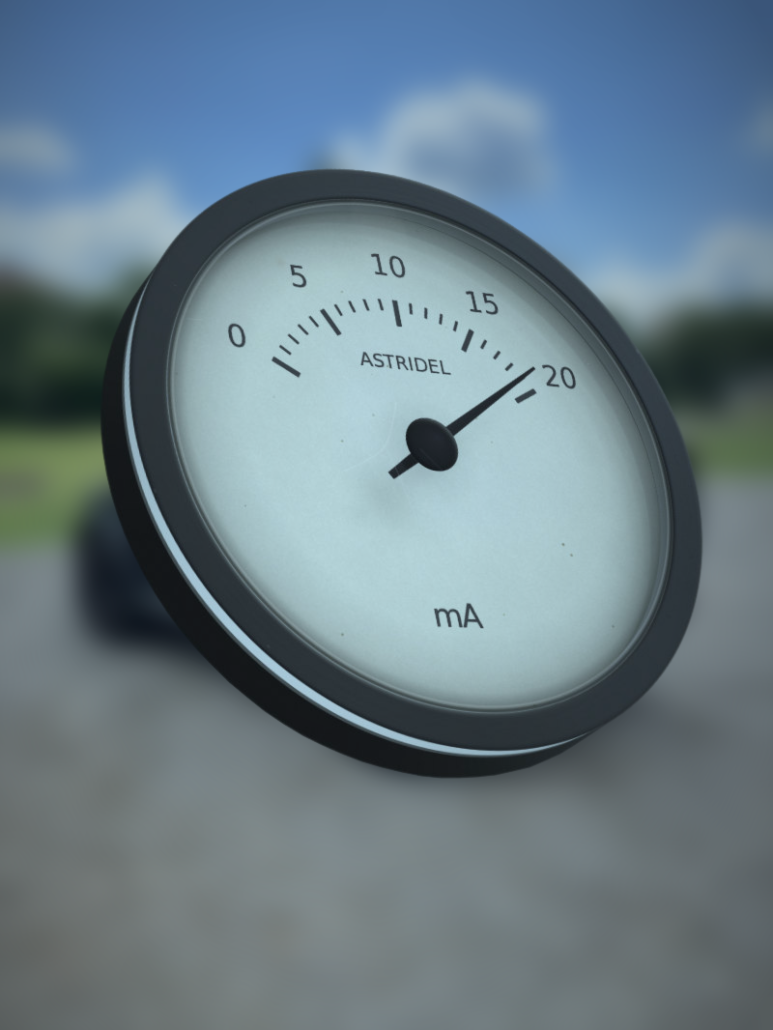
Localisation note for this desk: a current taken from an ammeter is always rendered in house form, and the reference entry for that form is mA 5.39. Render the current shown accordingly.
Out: mA 19
